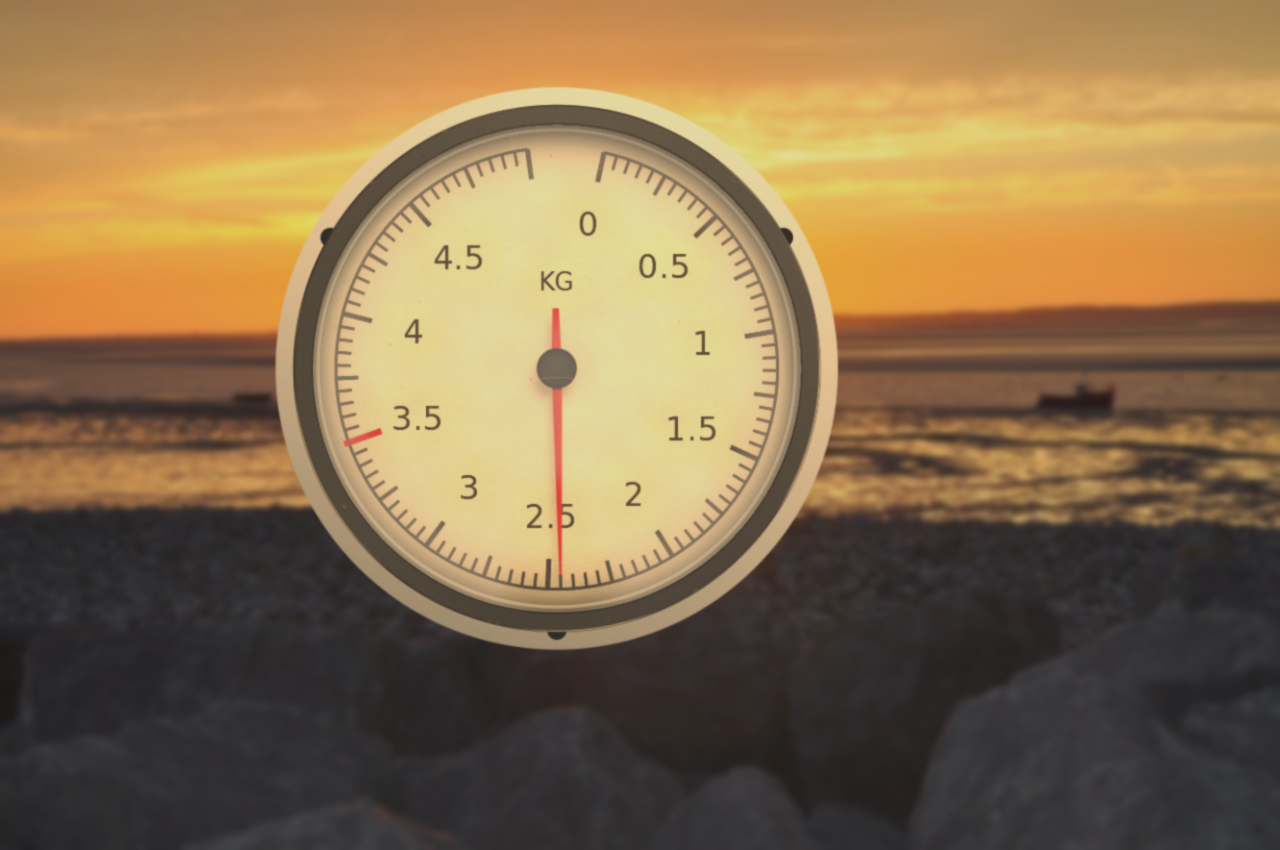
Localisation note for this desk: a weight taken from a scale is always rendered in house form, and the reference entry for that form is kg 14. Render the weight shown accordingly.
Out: kg 2.45
